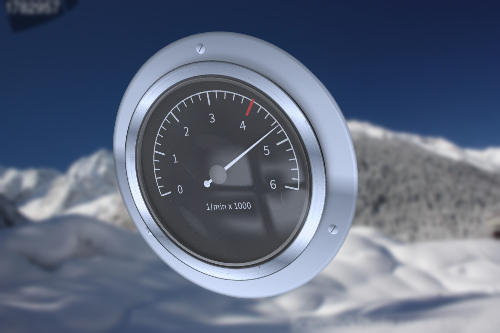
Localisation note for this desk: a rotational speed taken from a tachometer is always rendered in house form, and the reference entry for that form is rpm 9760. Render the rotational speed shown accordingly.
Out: rpm 4700
